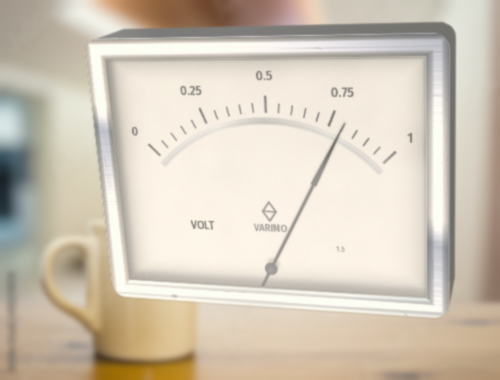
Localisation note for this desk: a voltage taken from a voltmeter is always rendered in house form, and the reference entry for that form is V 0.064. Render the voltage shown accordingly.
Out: V 0.8
